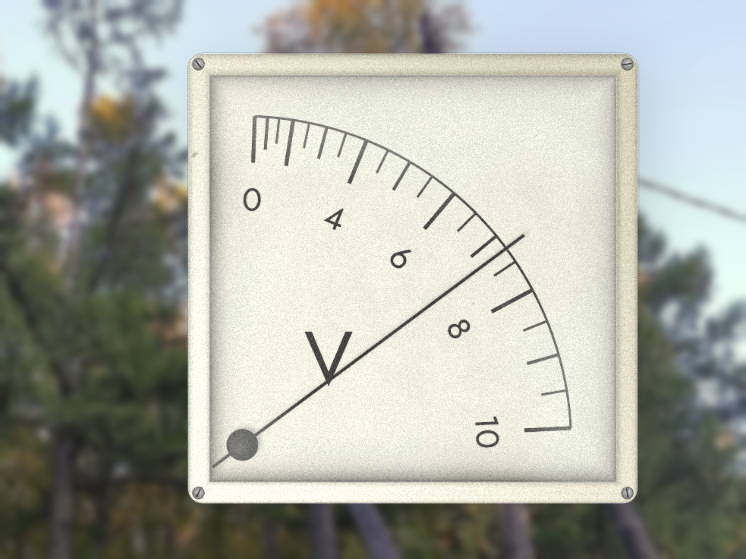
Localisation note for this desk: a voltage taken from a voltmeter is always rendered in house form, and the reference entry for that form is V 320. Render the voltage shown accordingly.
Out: V 7.25
